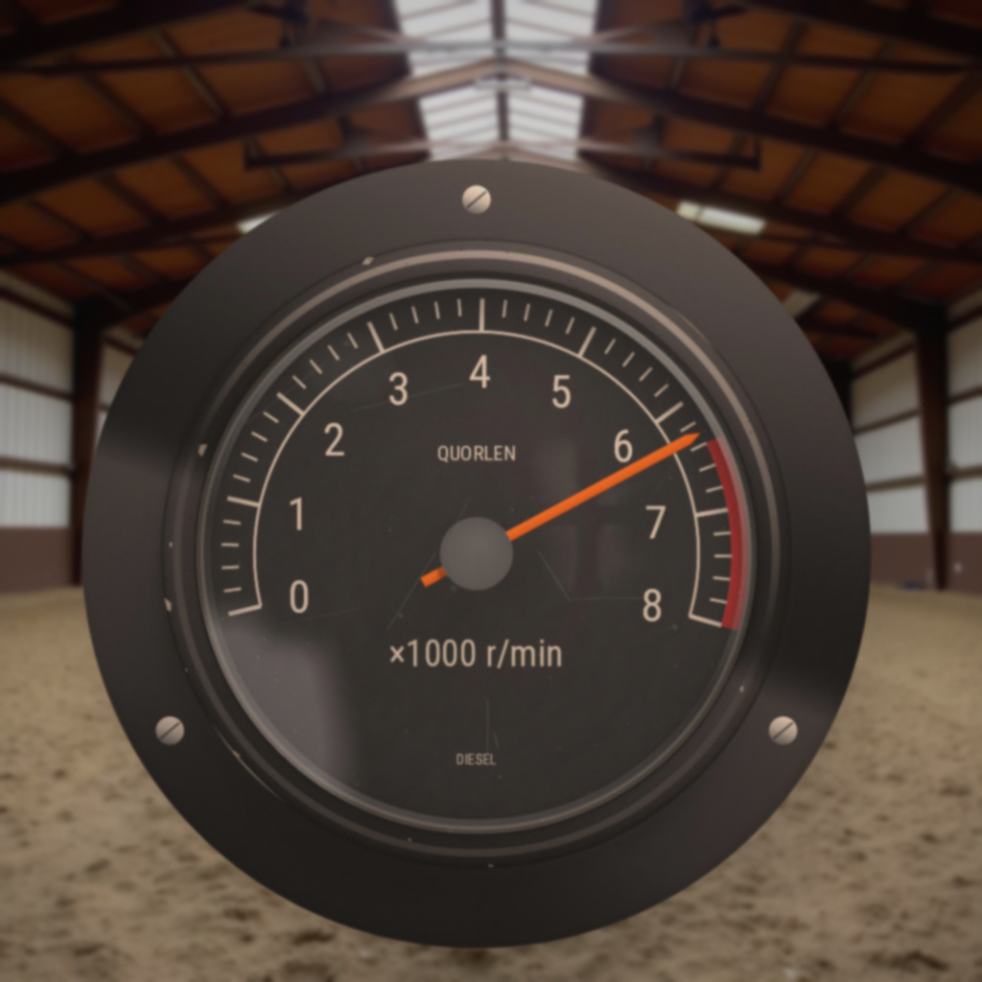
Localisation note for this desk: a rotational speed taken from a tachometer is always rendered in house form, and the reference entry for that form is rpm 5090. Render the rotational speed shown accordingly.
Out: rpm 6300
